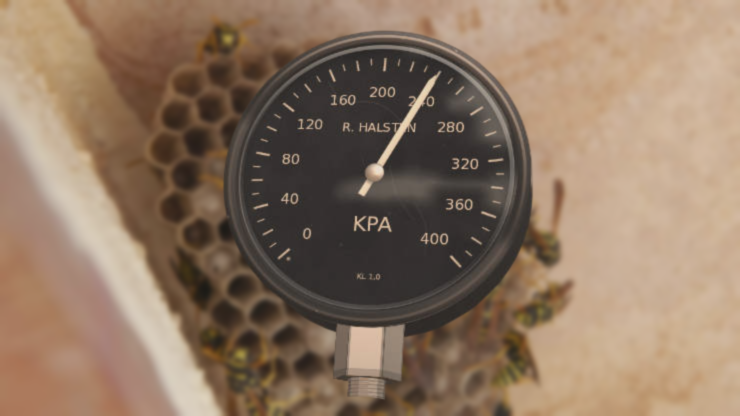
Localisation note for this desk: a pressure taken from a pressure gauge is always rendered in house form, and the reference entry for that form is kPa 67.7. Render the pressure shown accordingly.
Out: kPa 240
